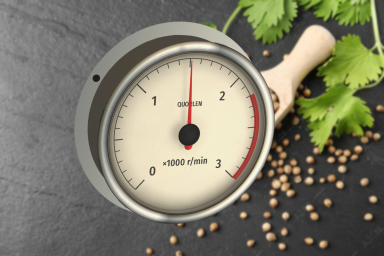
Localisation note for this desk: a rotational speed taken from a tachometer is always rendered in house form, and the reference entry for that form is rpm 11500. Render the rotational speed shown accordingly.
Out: rpm 1500
